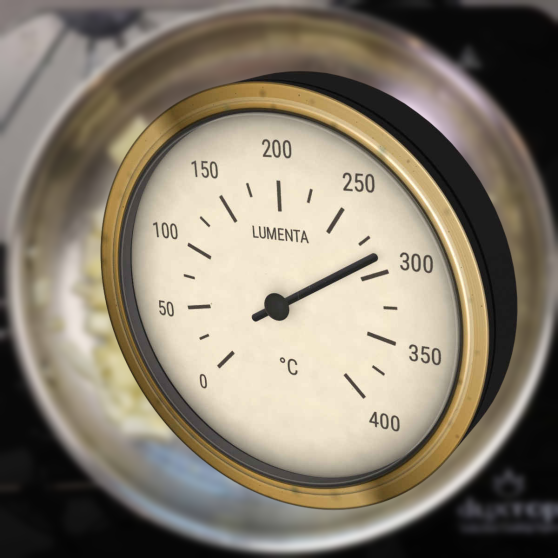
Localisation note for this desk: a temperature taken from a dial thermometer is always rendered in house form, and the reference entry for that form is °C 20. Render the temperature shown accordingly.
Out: °C 287.5
